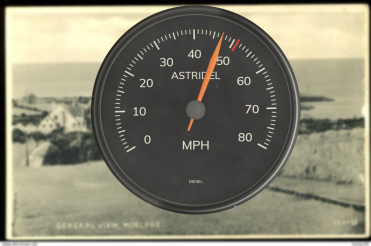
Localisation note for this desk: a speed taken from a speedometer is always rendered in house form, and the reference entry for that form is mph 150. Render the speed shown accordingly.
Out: mph 47
